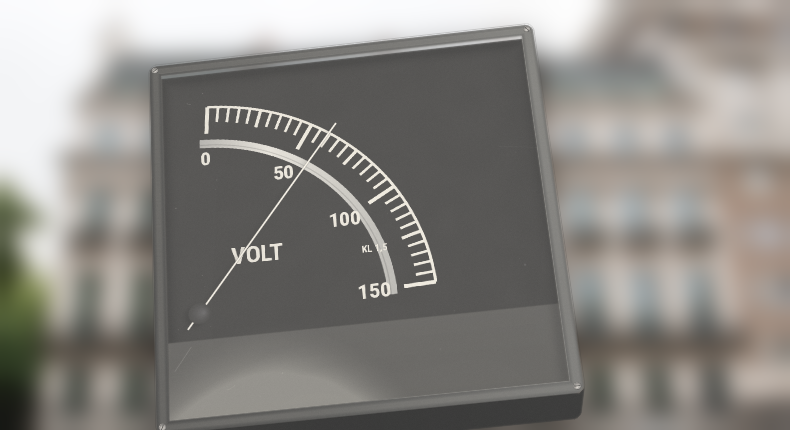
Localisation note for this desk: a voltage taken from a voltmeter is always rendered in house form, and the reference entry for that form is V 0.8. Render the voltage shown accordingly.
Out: V 60
